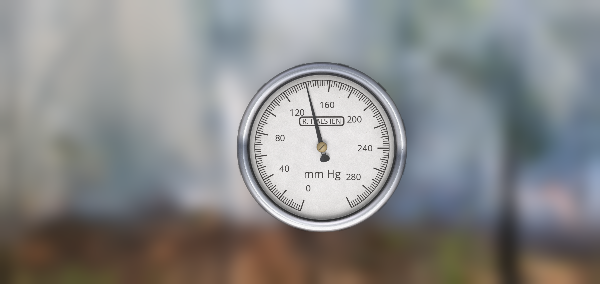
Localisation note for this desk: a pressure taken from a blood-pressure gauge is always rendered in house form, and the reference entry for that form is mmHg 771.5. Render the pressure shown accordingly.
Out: mmHg 140
